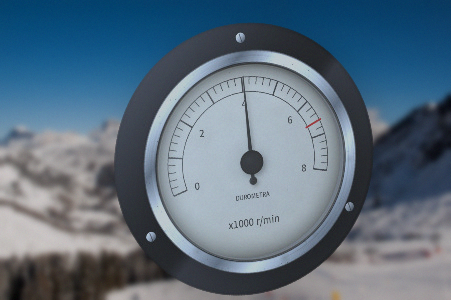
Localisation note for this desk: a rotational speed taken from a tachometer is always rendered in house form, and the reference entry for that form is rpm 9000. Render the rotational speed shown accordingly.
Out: rpm 4000
